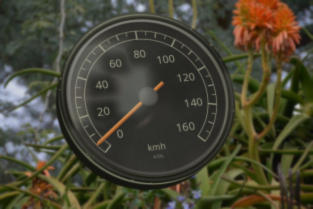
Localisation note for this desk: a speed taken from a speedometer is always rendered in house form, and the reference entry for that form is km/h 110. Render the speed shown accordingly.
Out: km/h 5
